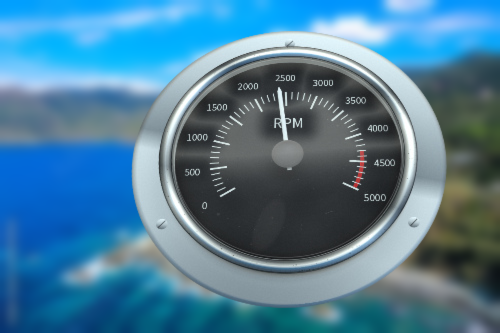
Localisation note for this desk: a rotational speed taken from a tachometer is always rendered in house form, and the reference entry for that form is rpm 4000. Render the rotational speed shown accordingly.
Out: rpm 2400
